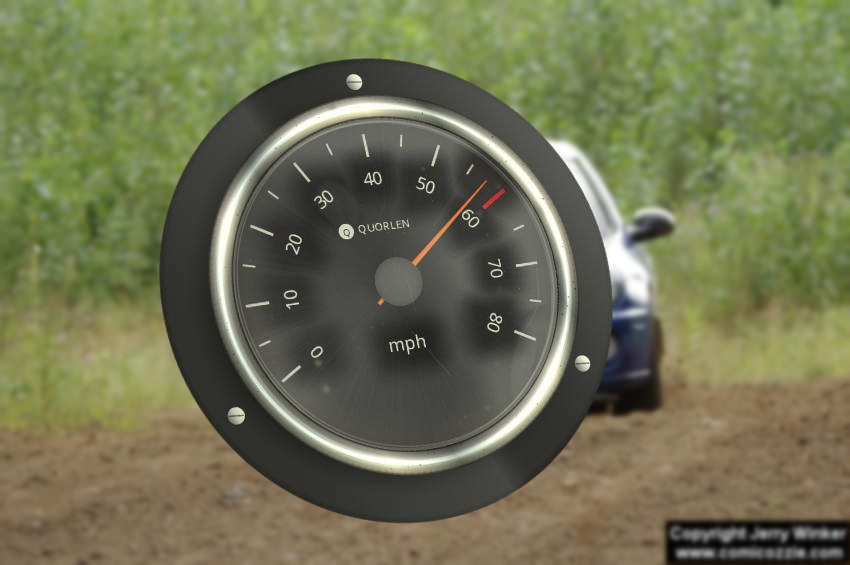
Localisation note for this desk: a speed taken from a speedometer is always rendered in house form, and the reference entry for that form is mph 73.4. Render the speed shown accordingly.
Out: mph 57.5
